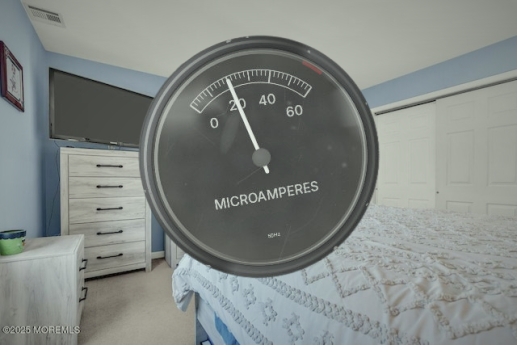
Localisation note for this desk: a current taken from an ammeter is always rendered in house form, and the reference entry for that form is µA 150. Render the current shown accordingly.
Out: µA 20
